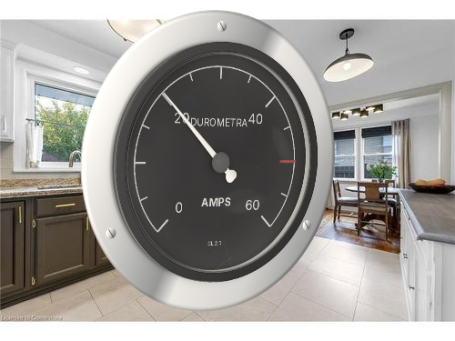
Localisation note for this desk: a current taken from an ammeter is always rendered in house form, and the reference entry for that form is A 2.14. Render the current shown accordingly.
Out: A 20
